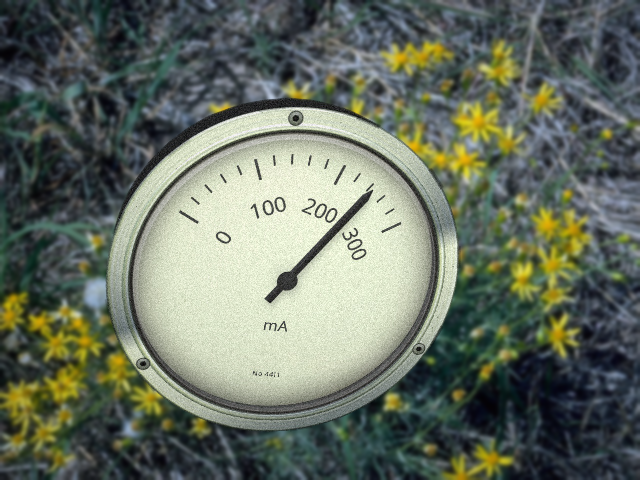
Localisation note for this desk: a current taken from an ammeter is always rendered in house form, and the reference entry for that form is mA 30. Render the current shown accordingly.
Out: mA 240
